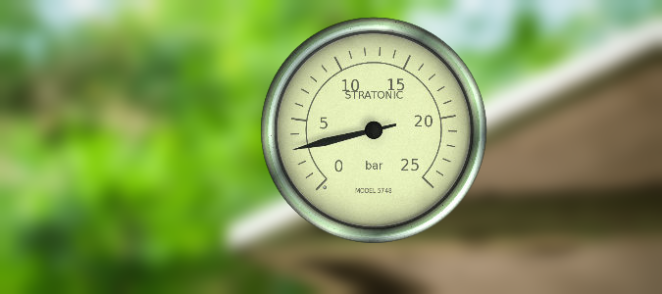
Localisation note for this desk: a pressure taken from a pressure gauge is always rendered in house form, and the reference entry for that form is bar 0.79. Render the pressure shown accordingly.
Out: bar 3
